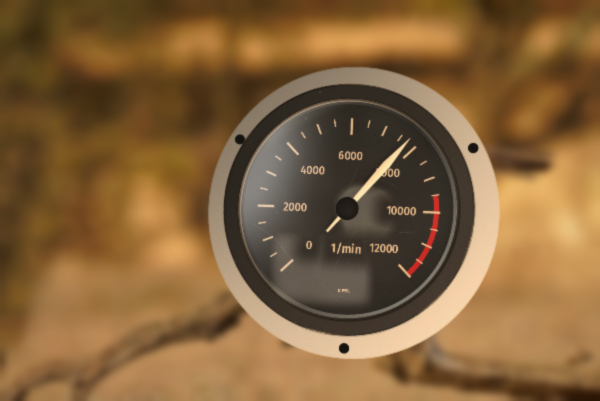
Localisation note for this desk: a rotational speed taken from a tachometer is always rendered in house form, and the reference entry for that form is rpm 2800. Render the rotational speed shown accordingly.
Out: rpm 7750
